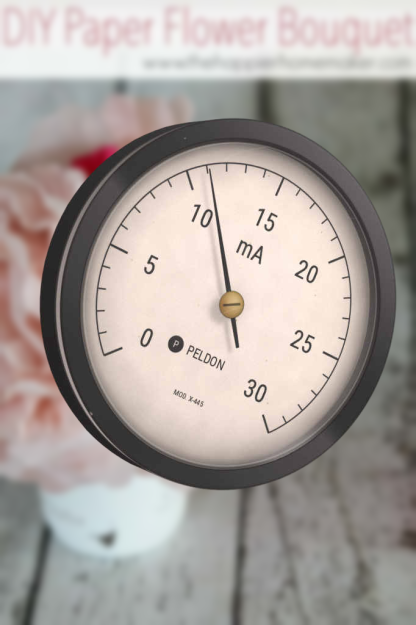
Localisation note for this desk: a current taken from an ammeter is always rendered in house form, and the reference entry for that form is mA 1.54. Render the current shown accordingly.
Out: mA 11
